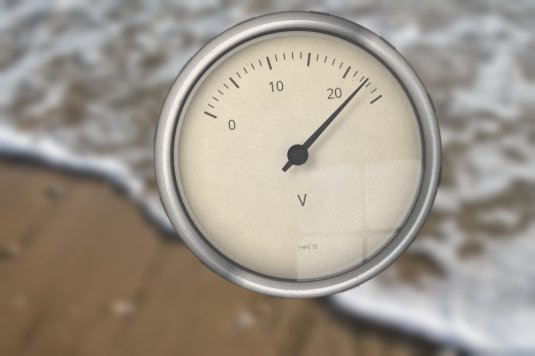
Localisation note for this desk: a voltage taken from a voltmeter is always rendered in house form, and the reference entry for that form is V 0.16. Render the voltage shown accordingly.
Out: V 22.5
